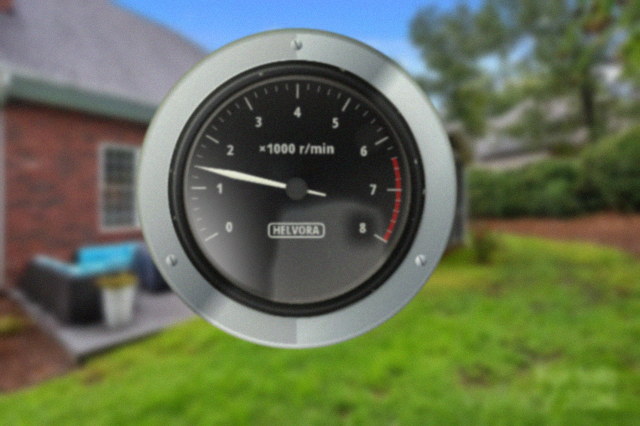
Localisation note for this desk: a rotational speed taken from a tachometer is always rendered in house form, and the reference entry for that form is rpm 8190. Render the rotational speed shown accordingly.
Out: rpm 1400
